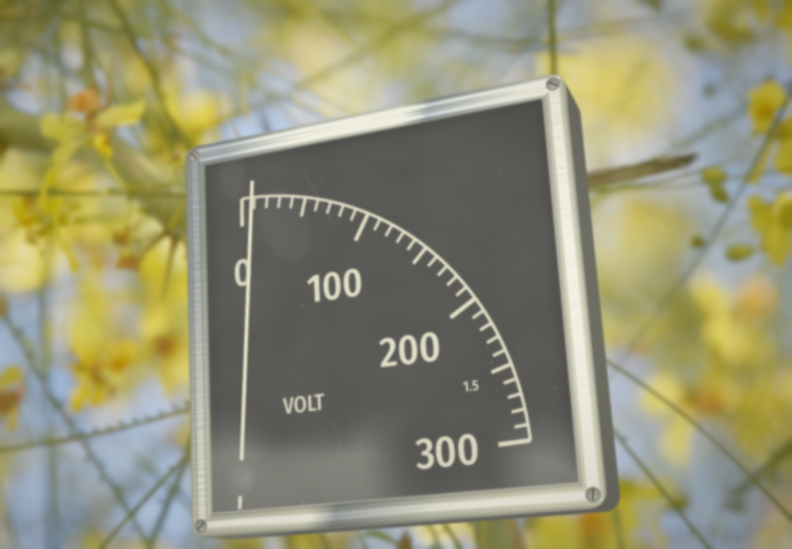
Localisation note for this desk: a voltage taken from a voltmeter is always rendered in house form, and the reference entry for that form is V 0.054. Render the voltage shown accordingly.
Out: V 10
